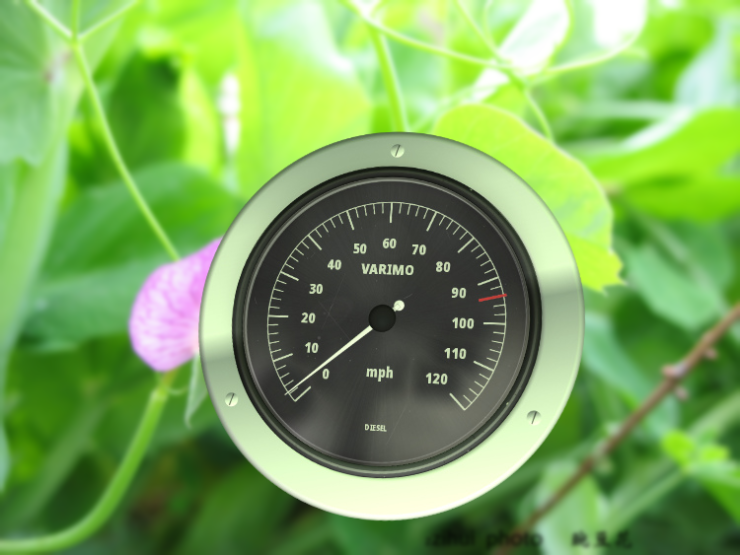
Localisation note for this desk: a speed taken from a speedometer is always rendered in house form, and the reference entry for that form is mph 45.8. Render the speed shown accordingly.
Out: mph 2
